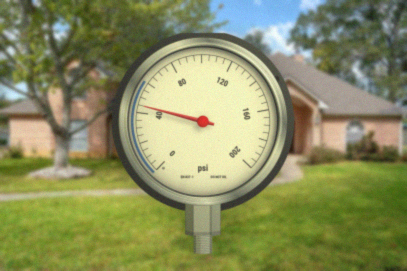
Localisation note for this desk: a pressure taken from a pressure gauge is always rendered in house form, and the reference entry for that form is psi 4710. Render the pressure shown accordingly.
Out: psi 45
